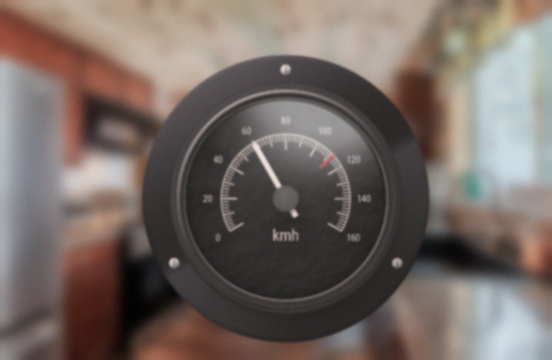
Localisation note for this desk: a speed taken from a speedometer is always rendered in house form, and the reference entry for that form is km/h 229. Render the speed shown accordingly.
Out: km/h 60
